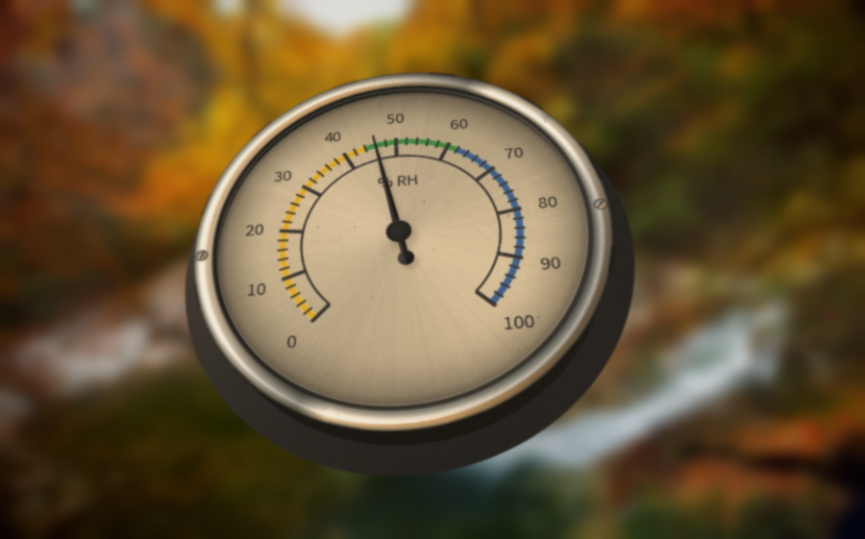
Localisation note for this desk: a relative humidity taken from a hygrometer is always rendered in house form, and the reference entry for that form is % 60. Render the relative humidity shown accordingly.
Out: % 46
